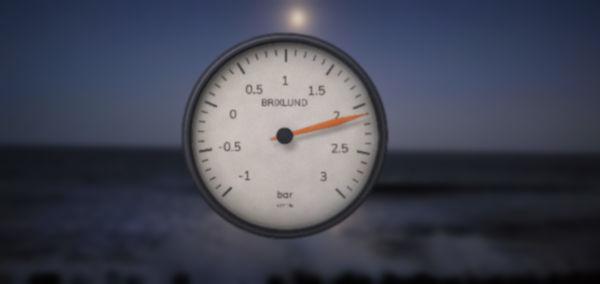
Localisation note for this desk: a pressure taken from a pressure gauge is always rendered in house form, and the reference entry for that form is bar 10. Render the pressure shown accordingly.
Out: bar 2.1
